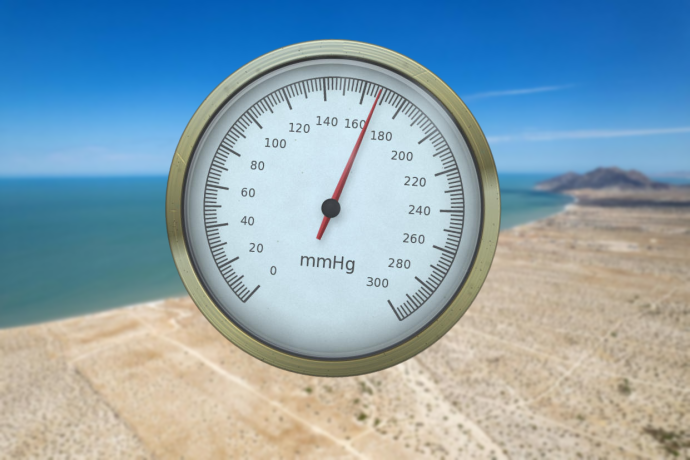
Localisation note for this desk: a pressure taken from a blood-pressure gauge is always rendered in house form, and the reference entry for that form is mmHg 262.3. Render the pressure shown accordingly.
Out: mmHg 168
